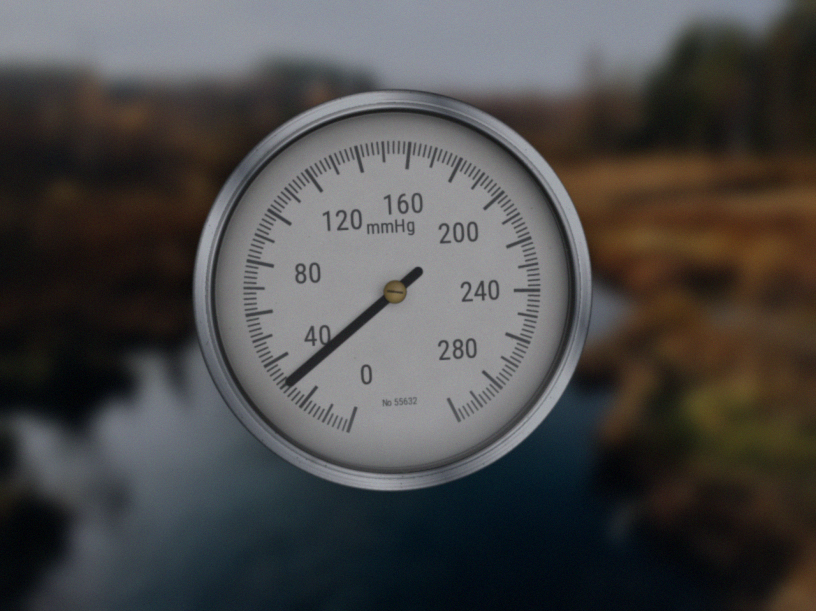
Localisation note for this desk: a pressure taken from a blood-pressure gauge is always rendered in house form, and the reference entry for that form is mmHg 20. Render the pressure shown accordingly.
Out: mmHg 30
